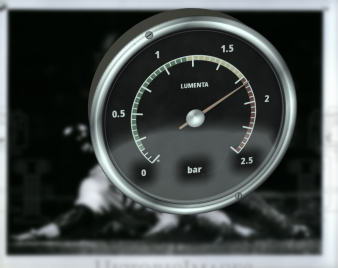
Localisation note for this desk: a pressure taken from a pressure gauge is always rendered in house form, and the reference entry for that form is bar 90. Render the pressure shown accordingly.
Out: bar 1.8
